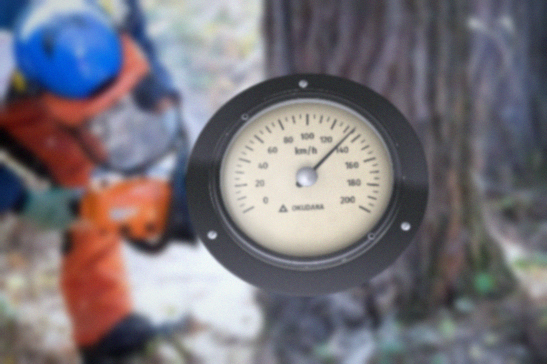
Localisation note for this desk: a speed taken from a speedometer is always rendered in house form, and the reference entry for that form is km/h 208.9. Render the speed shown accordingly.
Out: km/h 135
